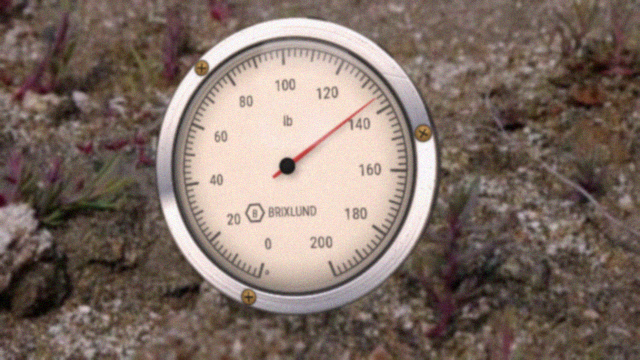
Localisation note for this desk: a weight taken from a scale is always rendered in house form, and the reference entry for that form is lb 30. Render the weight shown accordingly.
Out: lb 136
